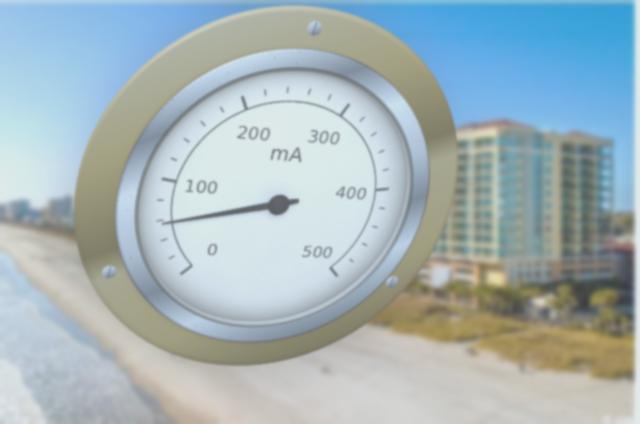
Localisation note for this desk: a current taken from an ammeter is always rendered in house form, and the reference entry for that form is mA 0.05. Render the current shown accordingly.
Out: mA 60
